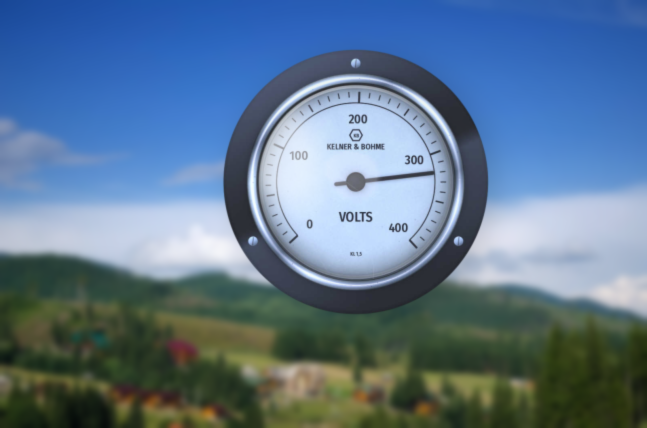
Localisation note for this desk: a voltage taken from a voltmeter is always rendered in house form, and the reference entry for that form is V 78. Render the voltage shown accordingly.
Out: V 320
